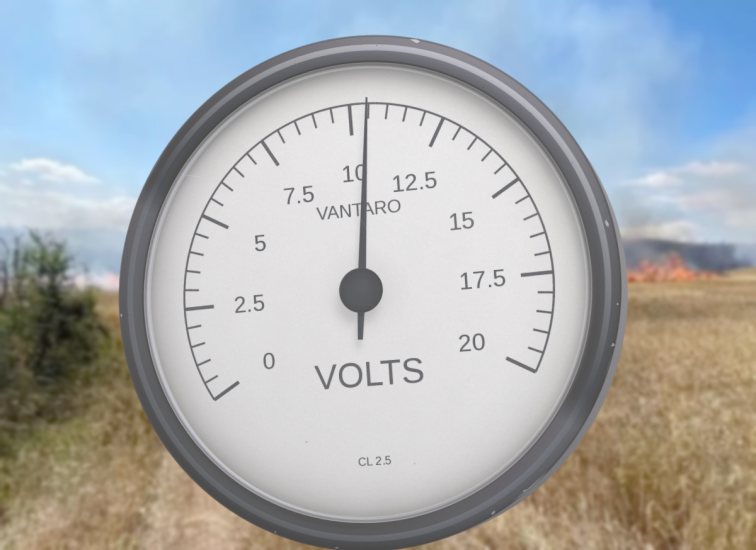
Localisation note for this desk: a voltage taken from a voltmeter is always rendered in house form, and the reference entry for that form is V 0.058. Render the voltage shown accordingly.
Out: V 10.5
